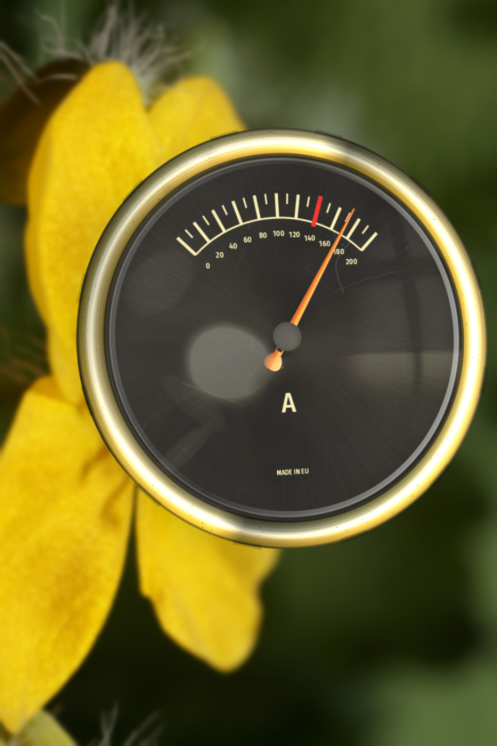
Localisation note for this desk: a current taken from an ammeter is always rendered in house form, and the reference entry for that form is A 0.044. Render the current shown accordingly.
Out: A 170
